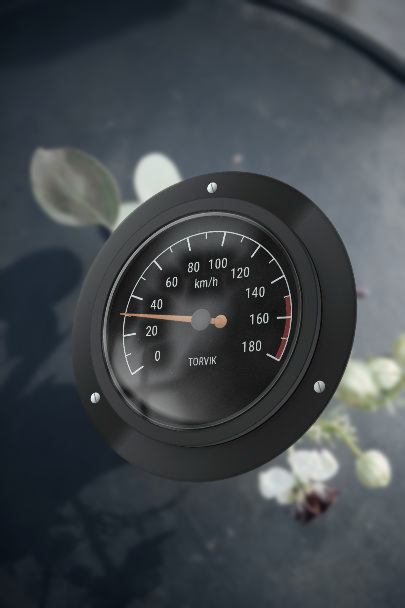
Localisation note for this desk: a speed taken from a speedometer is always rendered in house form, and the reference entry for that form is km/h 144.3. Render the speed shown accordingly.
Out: km/h 30
